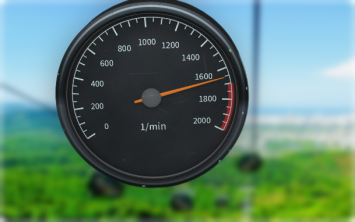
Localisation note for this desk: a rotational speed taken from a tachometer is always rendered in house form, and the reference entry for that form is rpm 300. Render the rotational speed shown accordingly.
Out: rpm 1650
